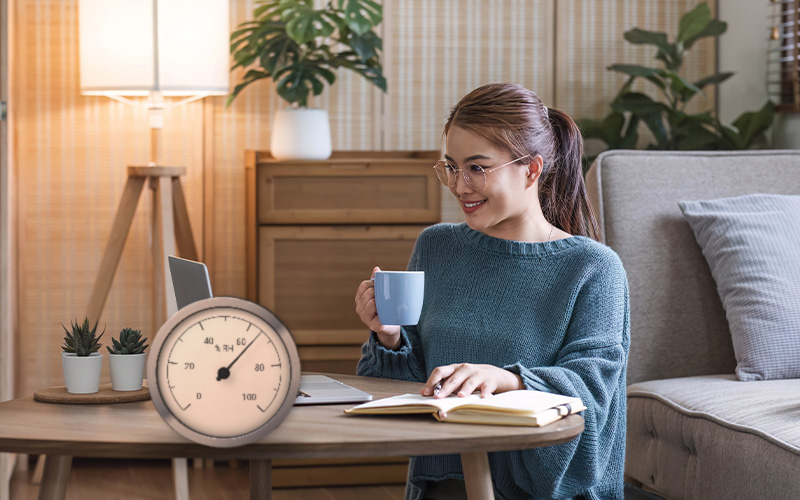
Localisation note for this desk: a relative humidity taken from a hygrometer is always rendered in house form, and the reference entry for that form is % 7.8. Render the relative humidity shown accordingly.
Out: % 65
